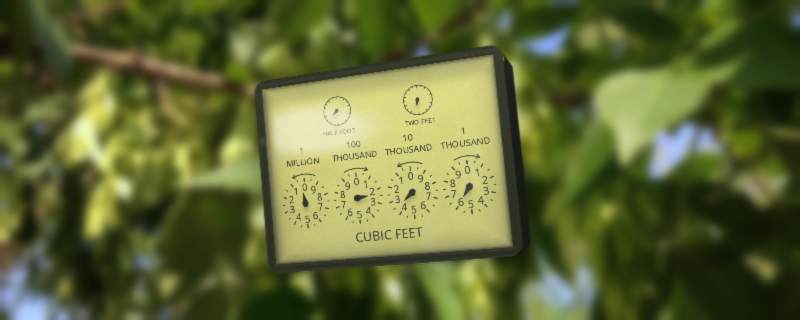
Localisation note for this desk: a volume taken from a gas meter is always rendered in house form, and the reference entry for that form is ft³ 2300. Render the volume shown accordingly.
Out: ft³ 23600
